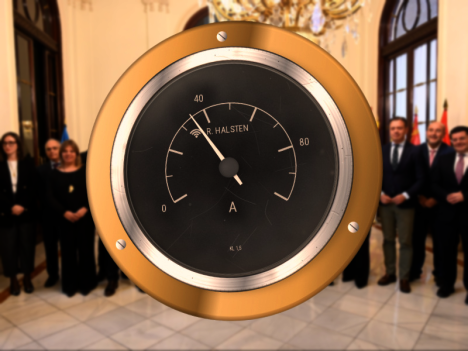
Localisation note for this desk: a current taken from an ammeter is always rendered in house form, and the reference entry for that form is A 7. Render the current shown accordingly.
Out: A 35
